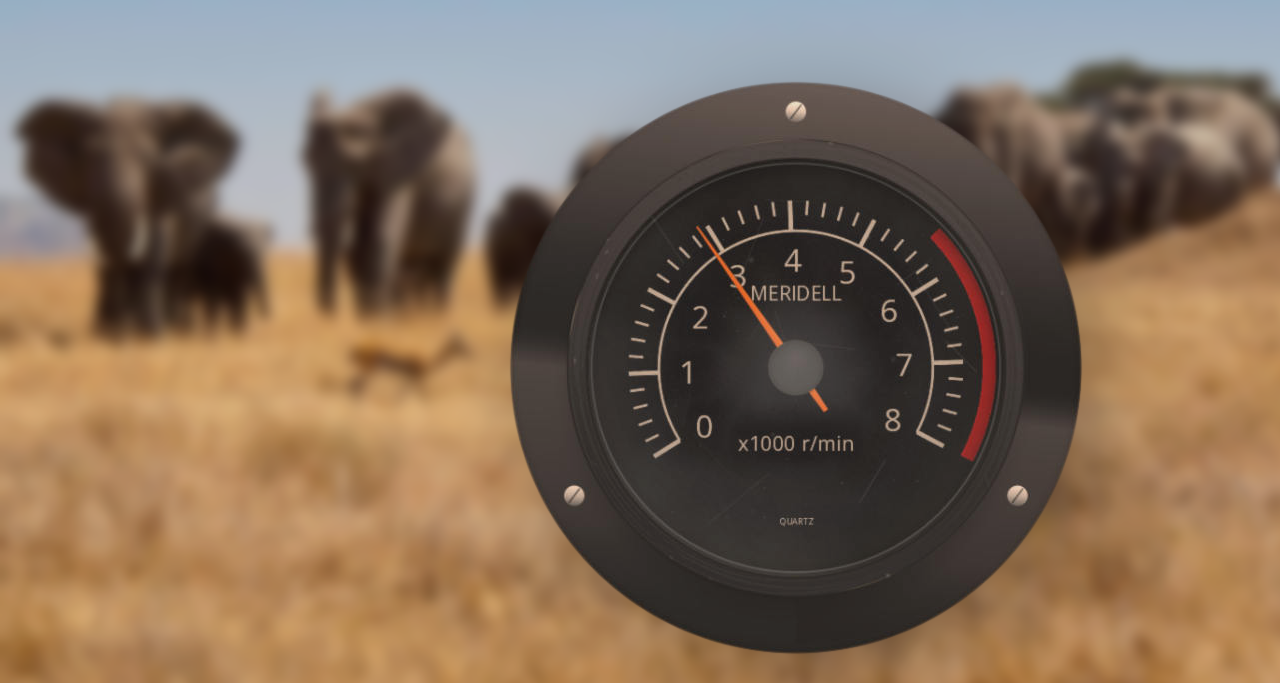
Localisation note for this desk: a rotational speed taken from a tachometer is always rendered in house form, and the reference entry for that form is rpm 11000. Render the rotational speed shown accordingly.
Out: rpm 2900
